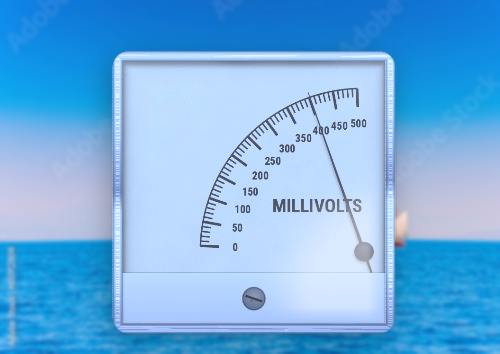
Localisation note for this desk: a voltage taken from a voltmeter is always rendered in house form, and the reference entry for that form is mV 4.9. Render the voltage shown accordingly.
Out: mV 400
